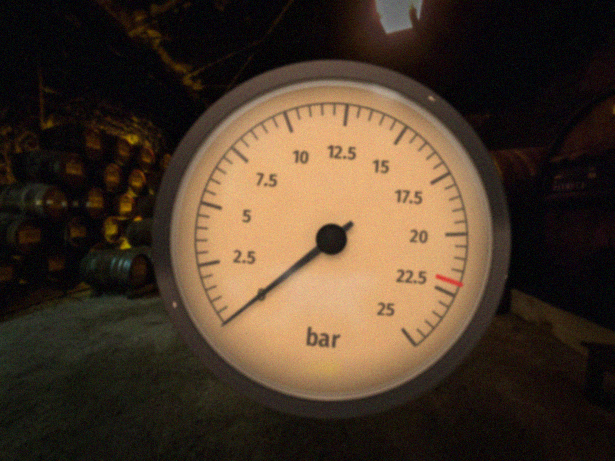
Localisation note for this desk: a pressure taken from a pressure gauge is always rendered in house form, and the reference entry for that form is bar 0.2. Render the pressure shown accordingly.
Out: bar 0
